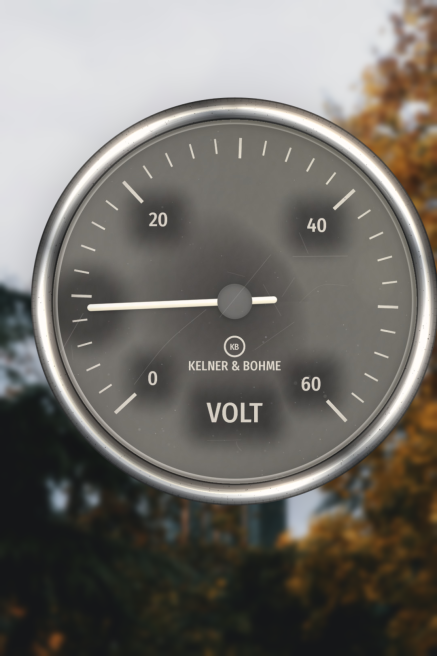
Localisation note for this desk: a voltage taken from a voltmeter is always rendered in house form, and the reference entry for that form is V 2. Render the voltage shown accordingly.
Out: V 9
